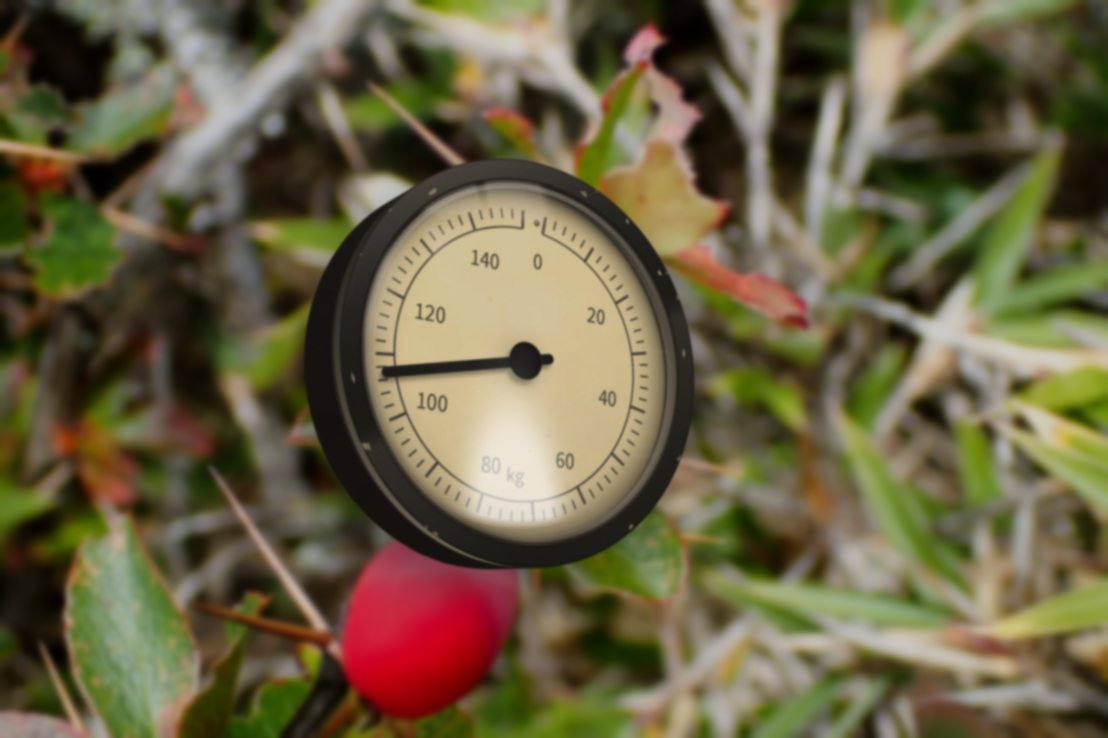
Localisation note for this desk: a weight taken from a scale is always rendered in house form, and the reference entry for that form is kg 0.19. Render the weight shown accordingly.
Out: kg 107
